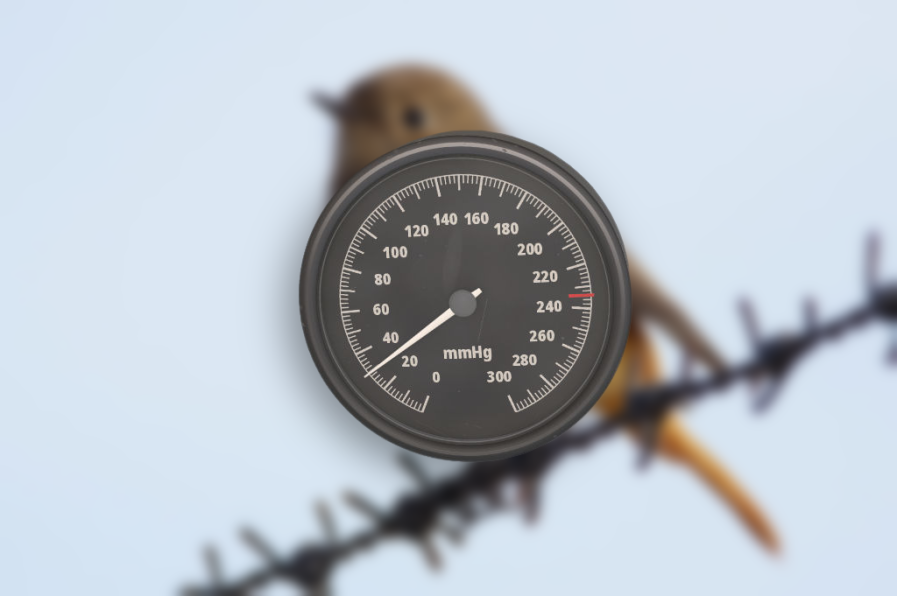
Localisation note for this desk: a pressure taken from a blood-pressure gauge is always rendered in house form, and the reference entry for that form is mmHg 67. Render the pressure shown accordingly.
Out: mmHg 30
